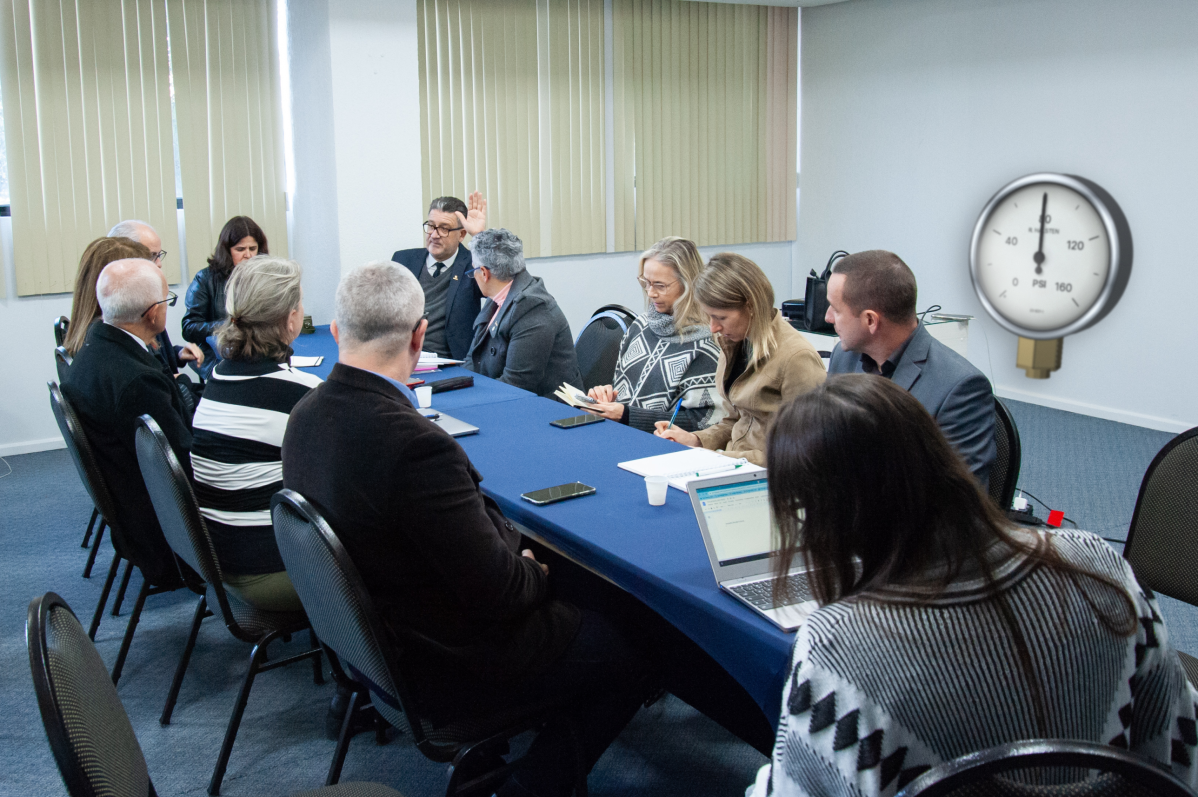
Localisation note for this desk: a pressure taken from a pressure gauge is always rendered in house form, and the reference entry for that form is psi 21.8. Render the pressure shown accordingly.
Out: psi 80
